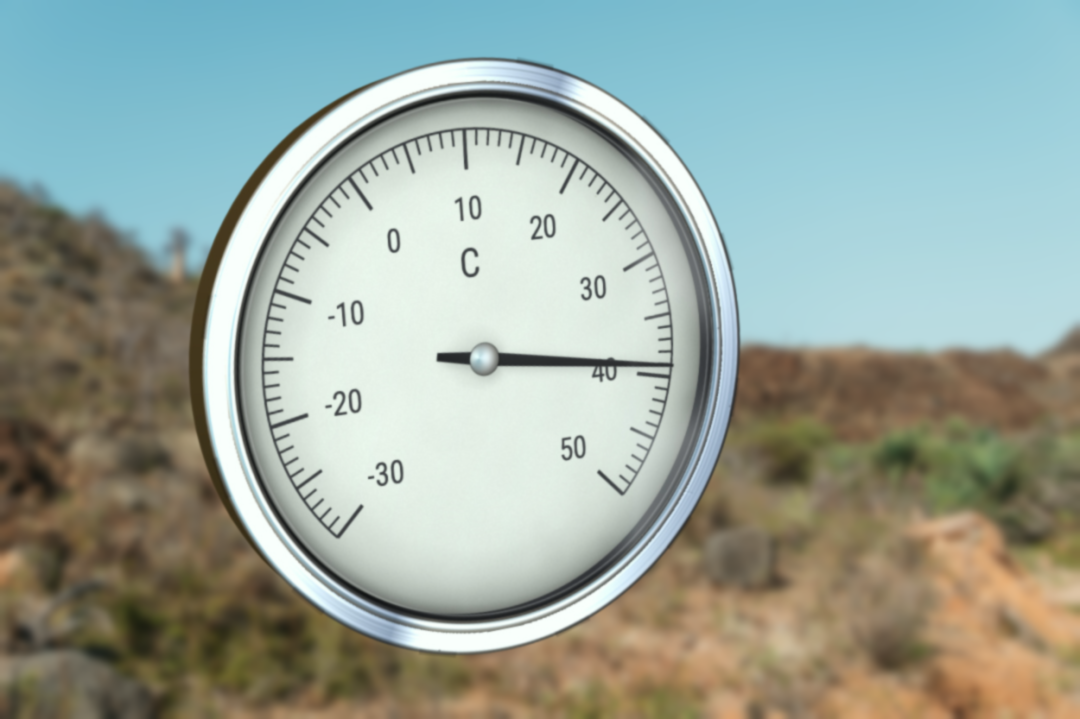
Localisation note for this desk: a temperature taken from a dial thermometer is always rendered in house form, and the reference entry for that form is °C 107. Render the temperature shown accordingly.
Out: °C 39
